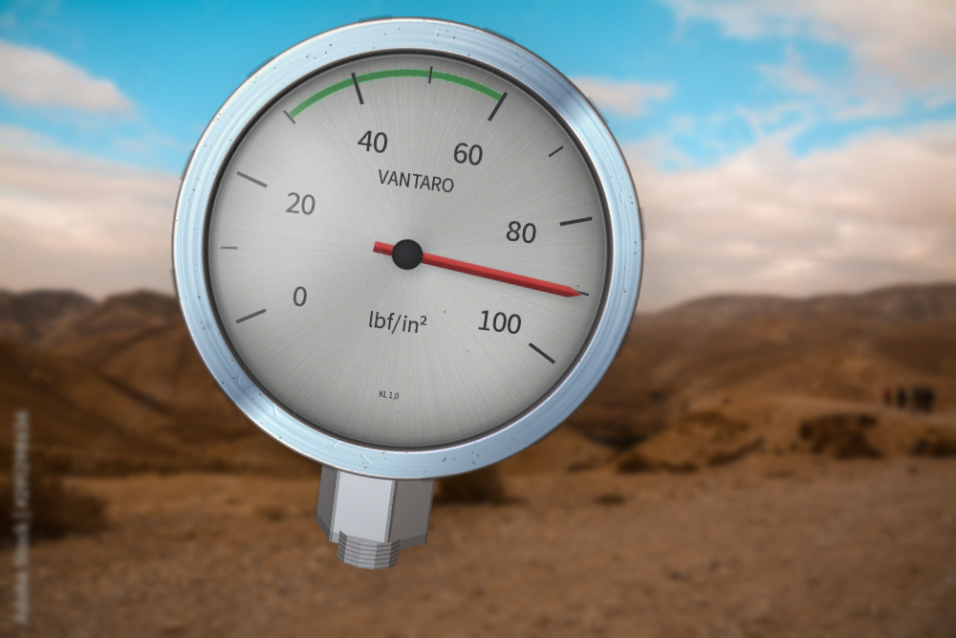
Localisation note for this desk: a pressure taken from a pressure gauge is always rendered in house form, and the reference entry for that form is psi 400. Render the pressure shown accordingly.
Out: psi 90
